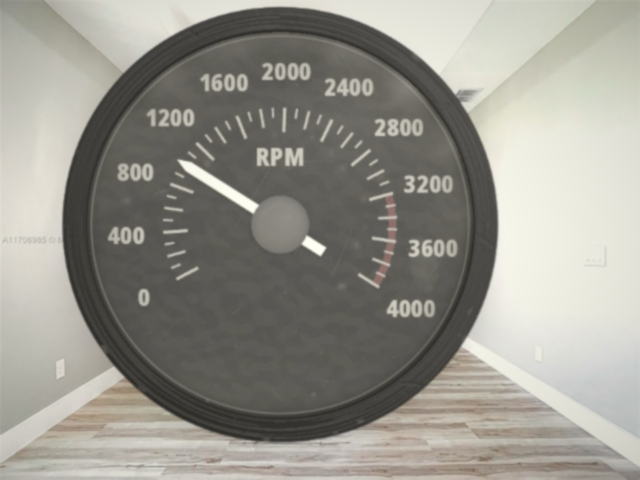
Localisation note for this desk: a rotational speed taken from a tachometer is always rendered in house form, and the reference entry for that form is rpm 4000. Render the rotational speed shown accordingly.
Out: rpm 1000
